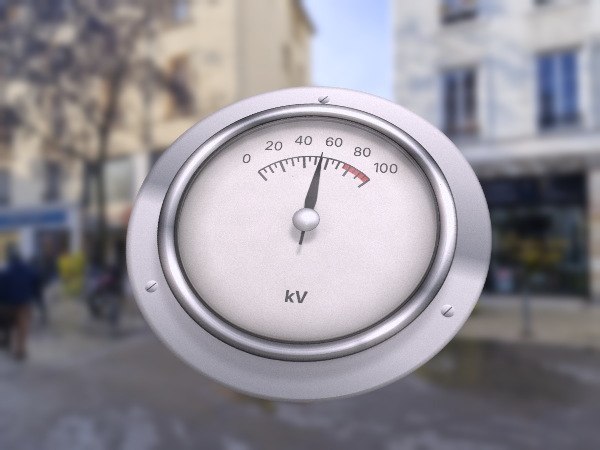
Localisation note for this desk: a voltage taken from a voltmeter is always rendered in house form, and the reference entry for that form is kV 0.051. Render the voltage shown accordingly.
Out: kV 55
